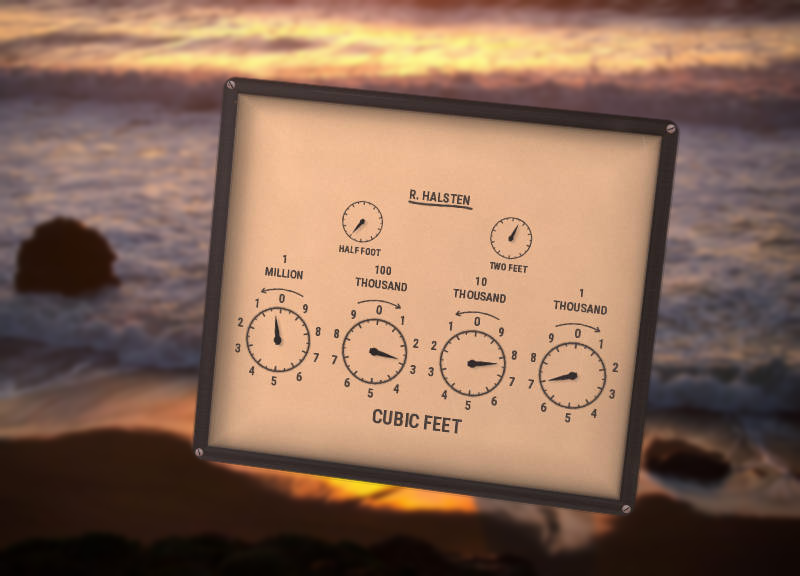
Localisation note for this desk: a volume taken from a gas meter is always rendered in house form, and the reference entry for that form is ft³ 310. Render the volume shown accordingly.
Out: ft³ 27700
